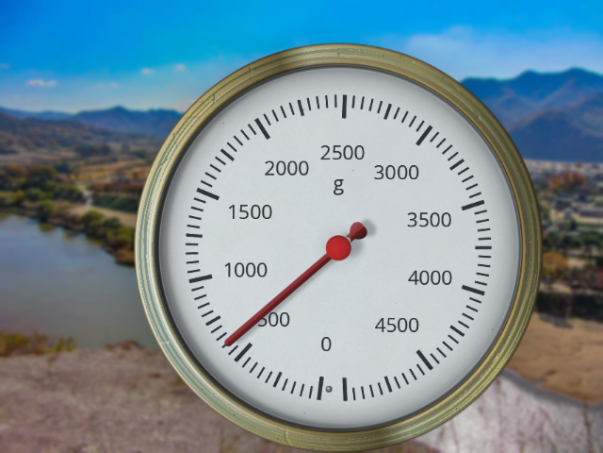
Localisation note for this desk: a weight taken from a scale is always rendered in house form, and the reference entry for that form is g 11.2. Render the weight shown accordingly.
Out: g 600
